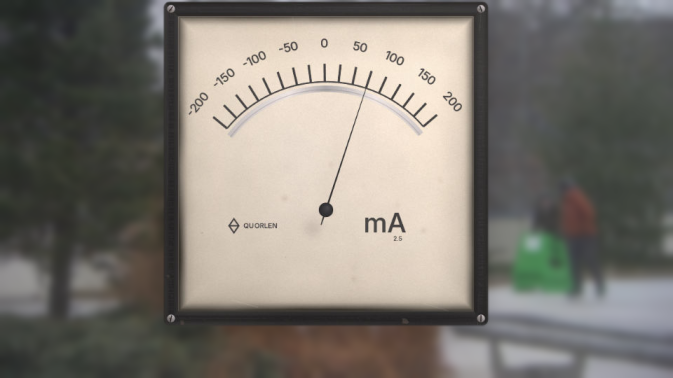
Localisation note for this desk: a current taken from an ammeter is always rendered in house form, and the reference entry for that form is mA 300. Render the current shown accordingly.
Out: mA 75
